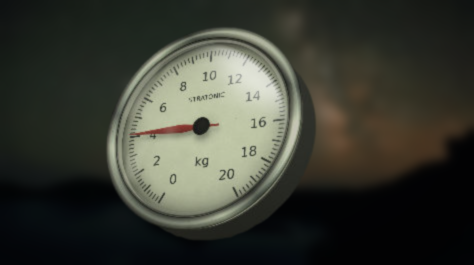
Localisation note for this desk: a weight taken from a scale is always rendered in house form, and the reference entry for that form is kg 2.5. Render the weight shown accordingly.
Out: kg 4
